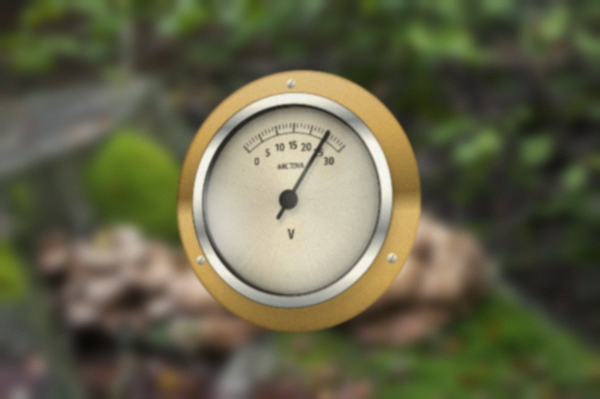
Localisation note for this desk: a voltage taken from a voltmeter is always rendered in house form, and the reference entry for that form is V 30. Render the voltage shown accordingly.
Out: V 25
